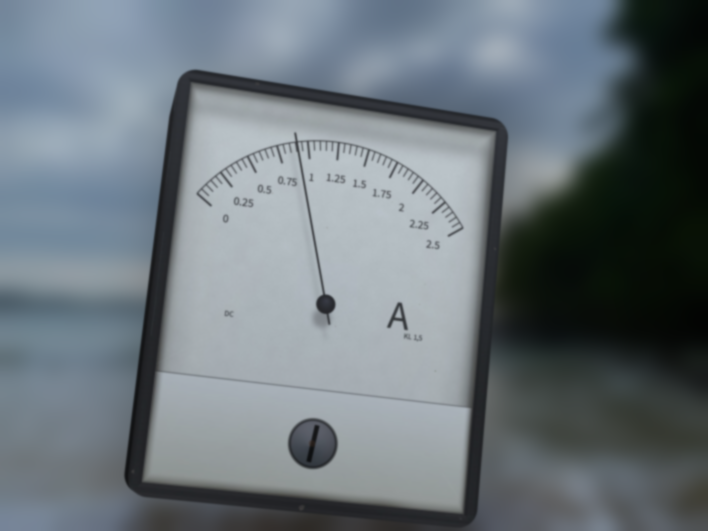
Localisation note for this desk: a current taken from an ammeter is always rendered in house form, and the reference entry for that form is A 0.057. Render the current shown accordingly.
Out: A 0.9
